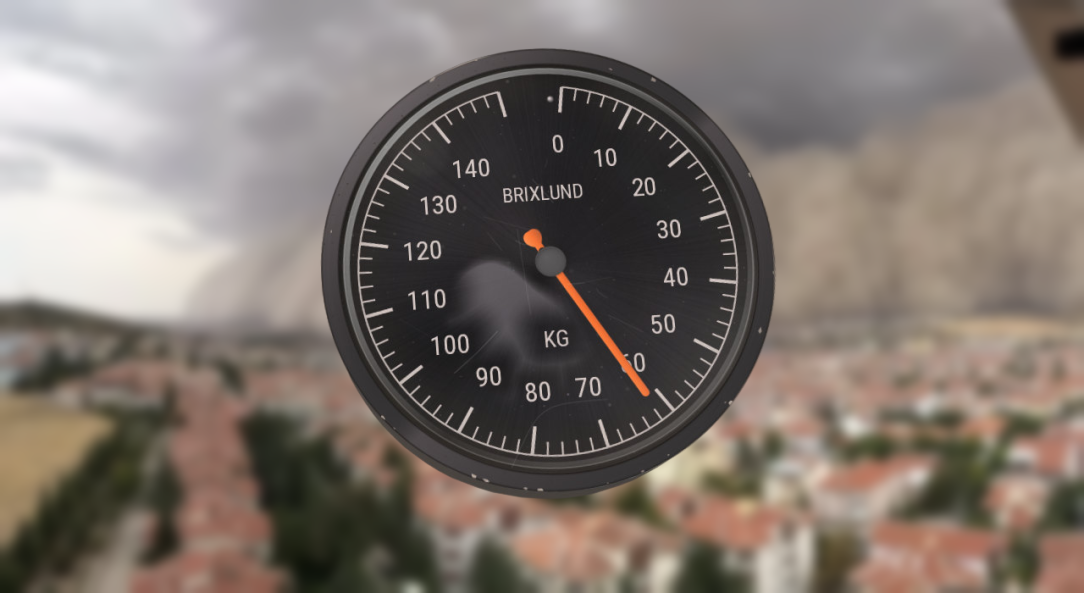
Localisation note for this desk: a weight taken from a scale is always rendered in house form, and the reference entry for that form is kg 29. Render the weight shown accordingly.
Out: kg 62
